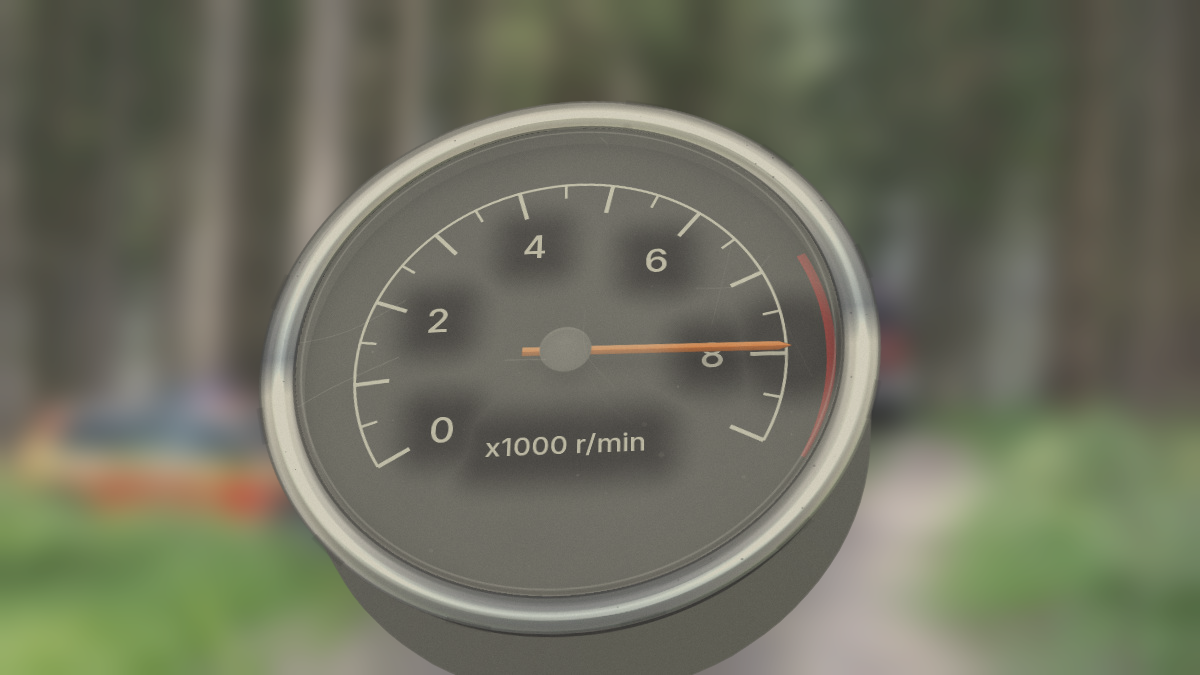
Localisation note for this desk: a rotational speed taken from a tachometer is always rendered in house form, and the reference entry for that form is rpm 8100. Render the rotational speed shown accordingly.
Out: rpm 8000
